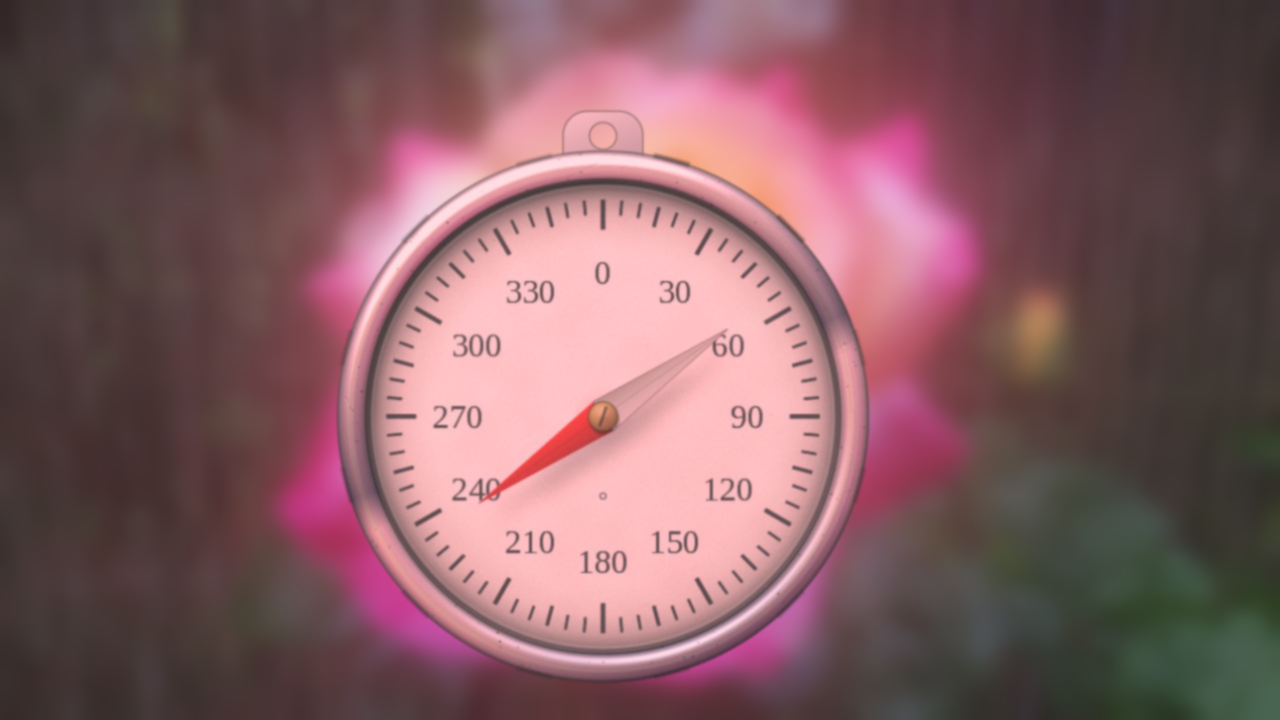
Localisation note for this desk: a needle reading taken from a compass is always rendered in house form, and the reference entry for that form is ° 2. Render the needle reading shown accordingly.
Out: ° 235
